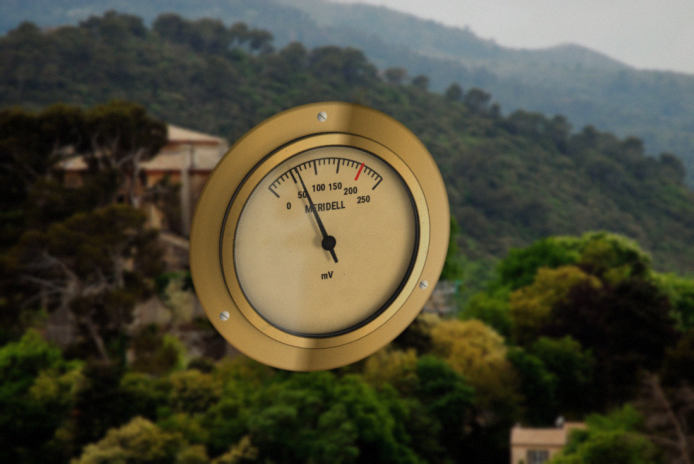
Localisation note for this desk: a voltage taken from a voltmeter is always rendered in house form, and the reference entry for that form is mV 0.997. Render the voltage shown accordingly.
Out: mV 60
